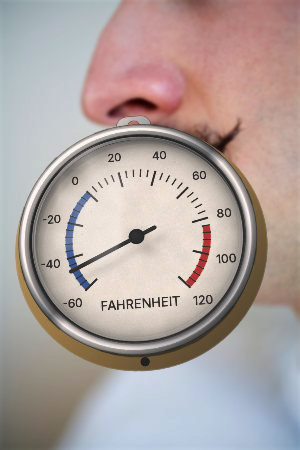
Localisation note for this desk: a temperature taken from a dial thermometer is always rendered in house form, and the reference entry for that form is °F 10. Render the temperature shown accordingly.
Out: °F -48
